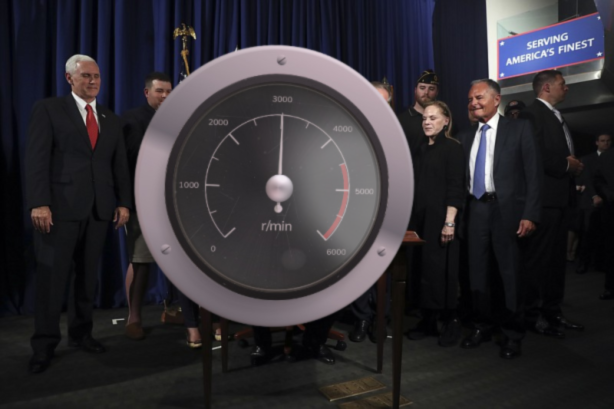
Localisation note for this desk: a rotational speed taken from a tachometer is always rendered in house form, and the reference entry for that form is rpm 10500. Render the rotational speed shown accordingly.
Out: rpm 3000
